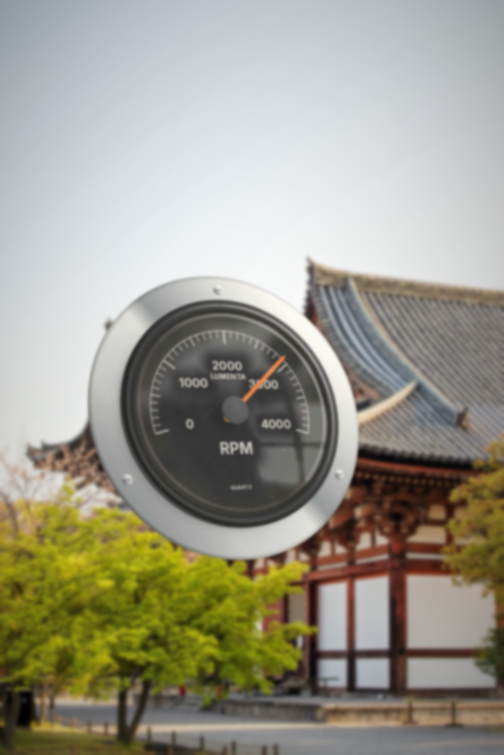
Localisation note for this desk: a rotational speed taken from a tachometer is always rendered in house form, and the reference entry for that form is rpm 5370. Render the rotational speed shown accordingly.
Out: rpm 2900
